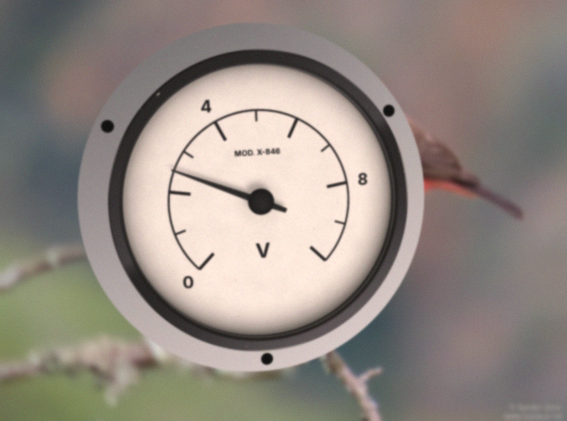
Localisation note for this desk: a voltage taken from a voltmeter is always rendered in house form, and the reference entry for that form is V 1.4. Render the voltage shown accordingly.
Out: V 2.5
